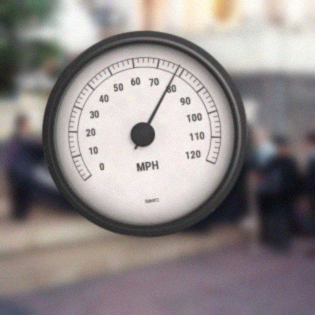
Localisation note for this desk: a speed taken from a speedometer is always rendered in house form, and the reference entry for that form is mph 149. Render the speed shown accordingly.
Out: mph 78
